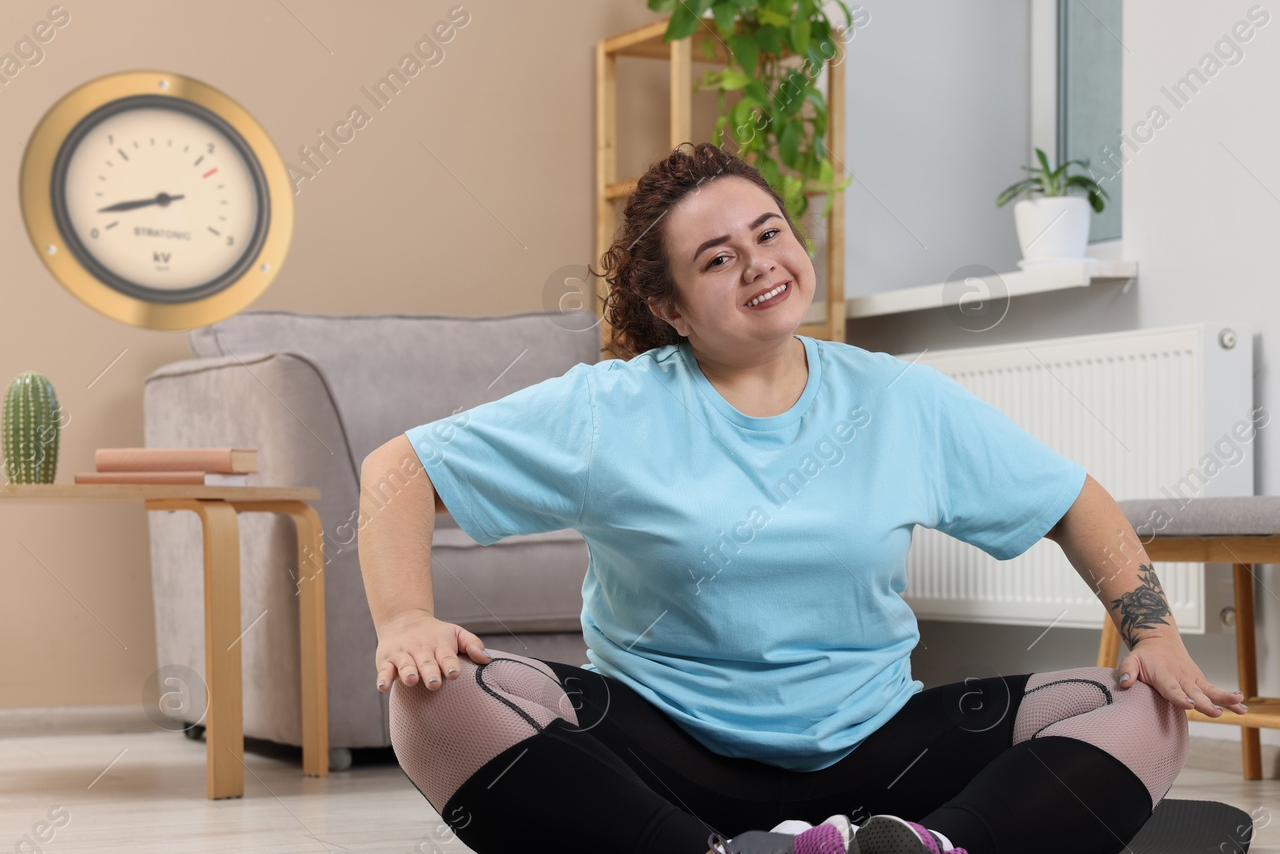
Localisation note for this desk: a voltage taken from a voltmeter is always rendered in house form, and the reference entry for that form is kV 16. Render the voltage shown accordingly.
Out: kV 0.2
